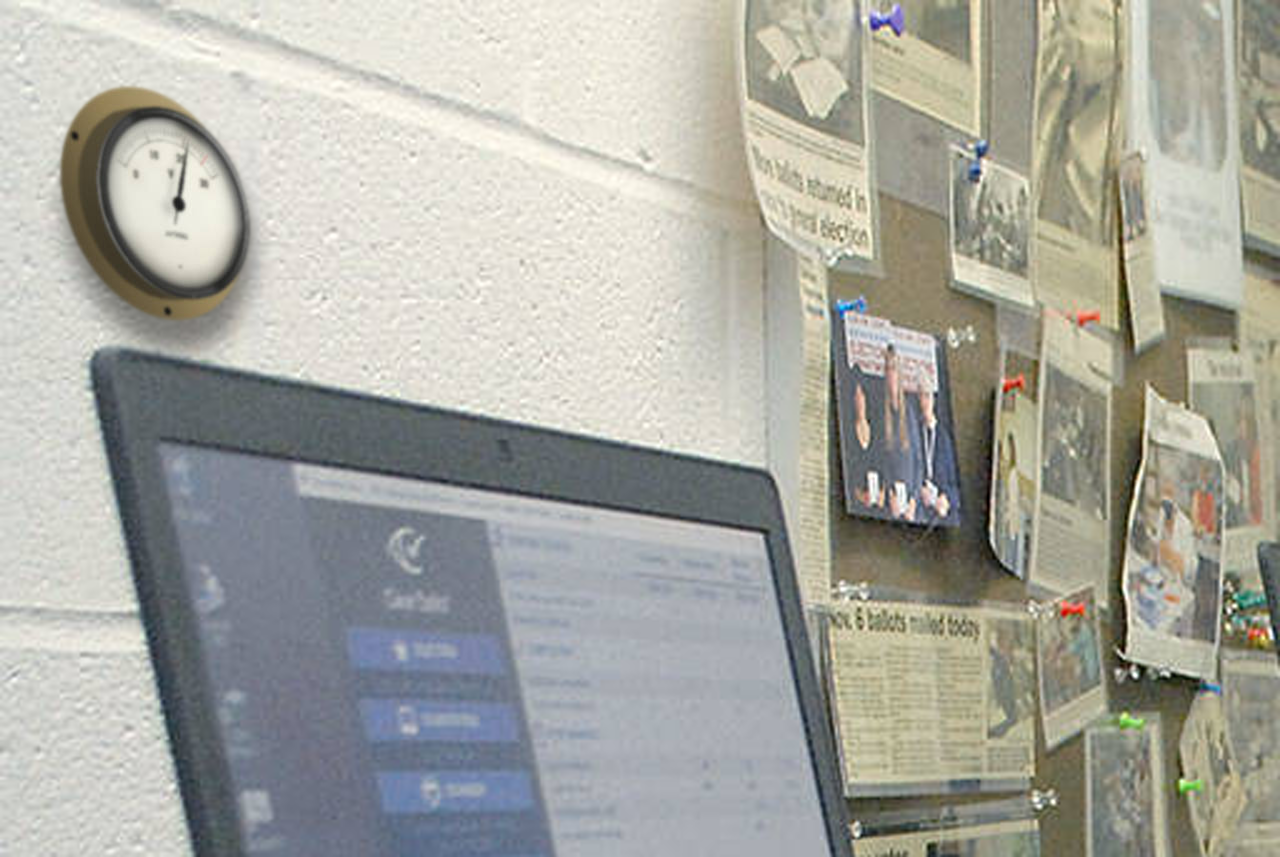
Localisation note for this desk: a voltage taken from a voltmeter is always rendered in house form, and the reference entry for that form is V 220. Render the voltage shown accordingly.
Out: V 20
